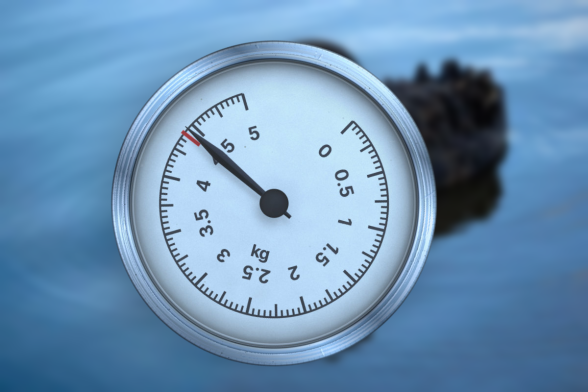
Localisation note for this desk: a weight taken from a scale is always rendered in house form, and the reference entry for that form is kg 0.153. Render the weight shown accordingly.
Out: kg 4.45
